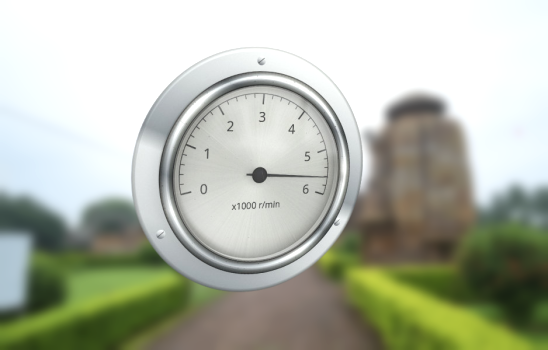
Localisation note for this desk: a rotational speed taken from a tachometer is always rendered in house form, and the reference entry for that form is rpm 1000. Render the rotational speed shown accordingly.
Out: rpm 5600
